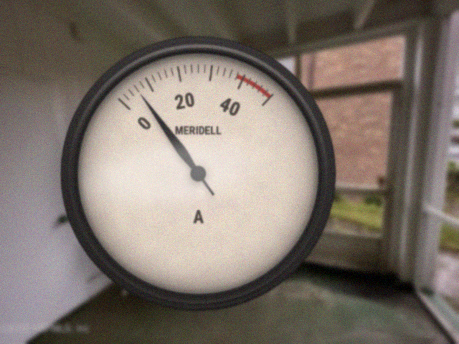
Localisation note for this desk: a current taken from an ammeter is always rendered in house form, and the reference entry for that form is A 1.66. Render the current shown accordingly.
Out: A 6
